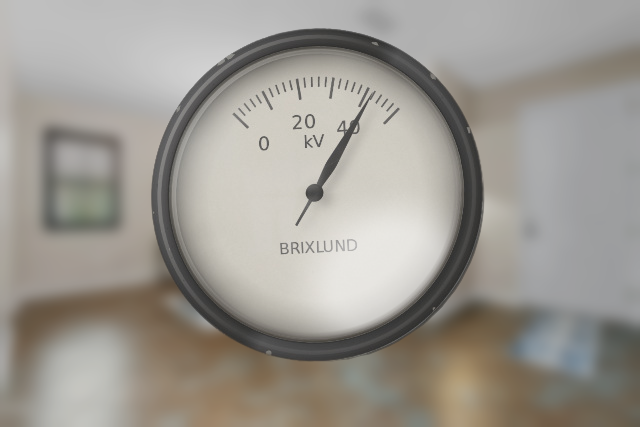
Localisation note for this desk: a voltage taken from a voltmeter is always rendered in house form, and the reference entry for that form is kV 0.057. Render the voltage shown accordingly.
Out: kV 42
